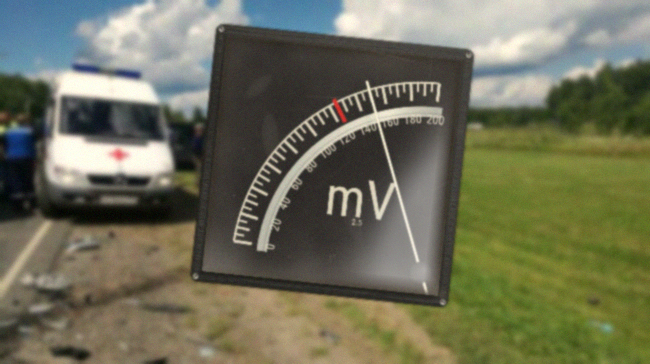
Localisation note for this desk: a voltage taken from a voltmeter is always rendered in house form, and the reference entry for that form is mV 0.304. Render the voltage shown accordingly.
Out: mV 150
